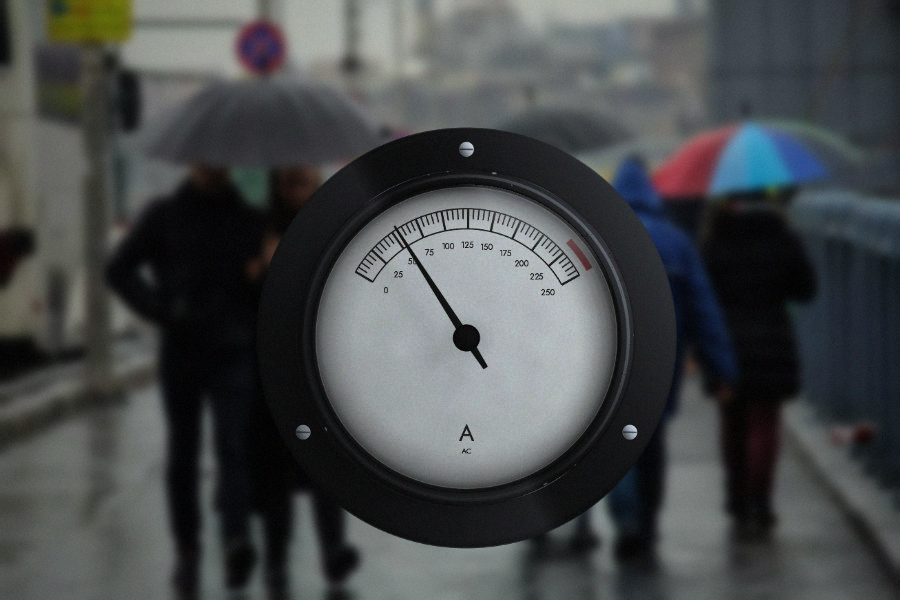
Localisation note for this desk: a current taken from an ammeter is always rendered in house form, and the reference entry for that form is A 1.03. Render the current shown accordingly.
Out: A 55
